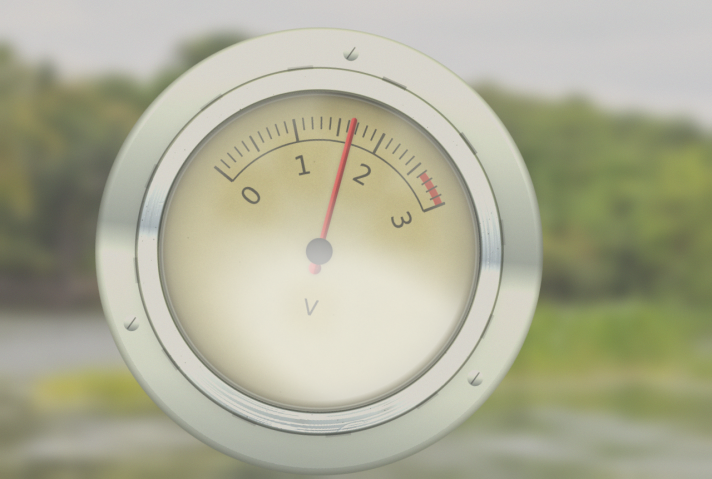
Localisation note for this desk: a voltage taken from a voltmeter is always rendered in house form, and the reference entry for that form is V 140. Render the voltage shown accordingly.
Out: V 1.65
